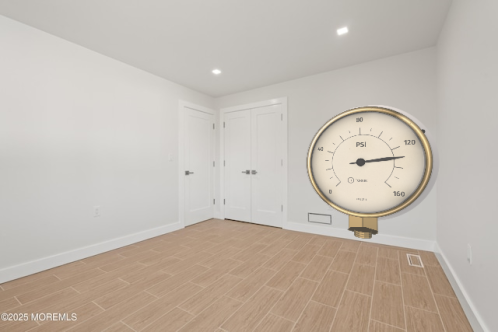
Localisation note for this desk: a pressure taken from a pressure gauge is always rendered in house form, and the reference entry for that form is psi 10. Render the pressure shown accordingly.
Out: psi 130
